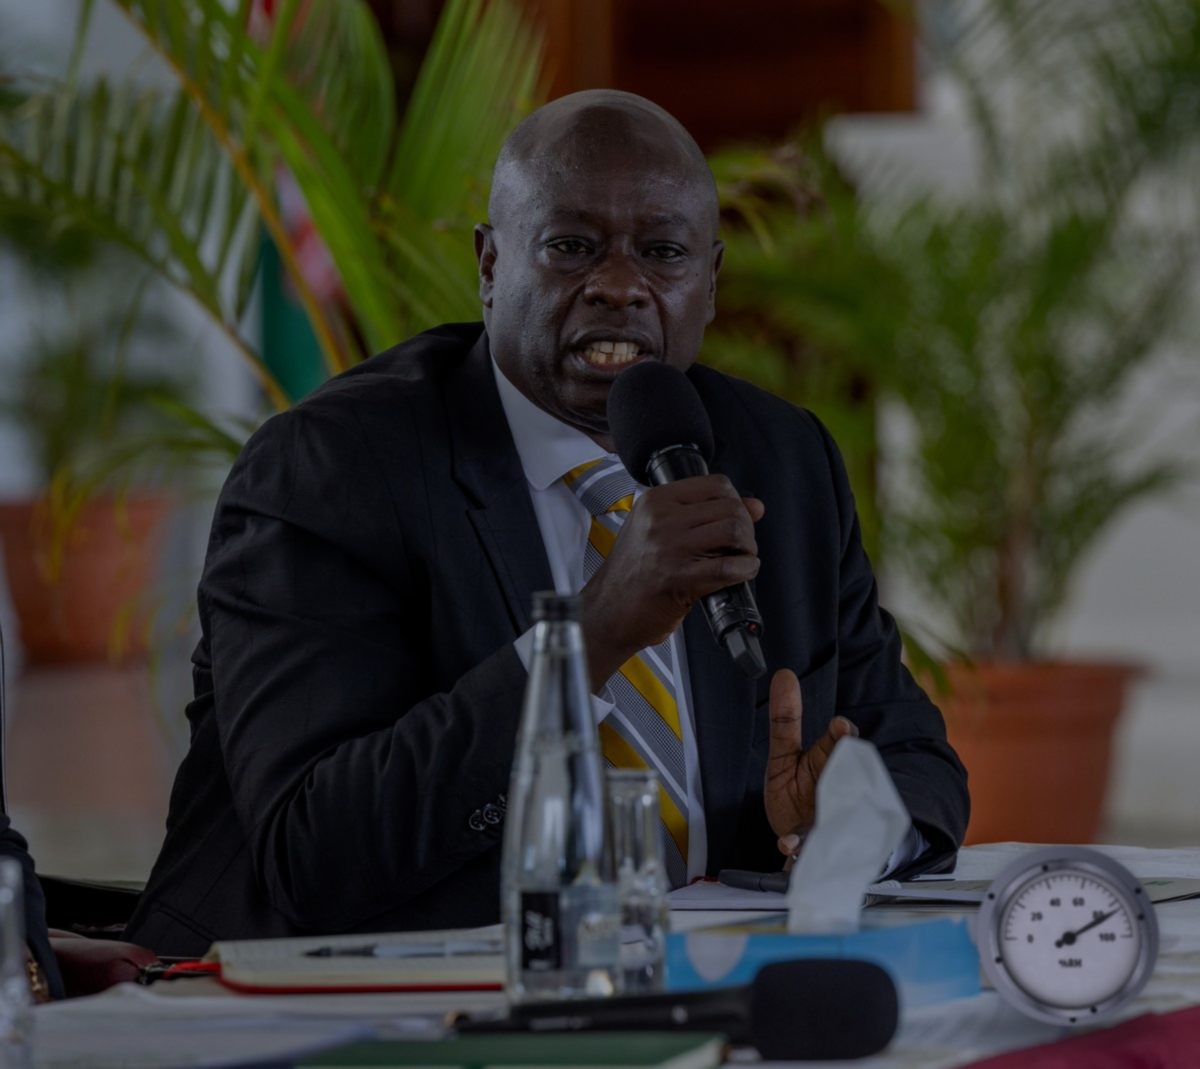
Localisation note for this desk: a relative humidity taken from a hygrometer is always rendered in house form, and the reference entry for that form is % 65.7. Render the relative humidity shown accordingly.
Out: % 84
